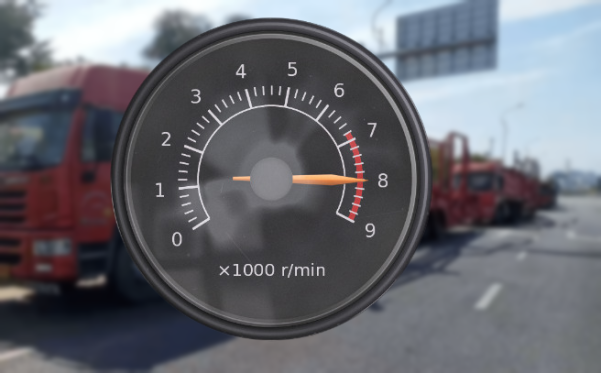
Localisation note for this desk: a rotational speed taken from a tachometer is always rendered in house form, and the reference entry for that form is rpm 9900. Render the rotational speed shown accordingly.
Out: rpm 8000
